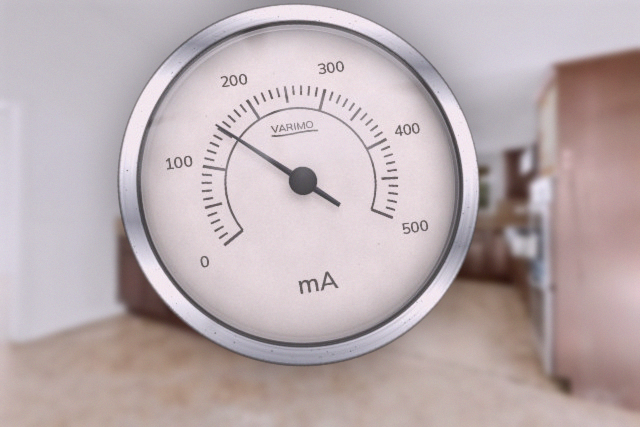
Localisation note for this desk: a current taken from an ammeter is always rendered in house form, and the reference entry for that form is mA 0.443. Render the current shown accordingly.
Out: mA 150
